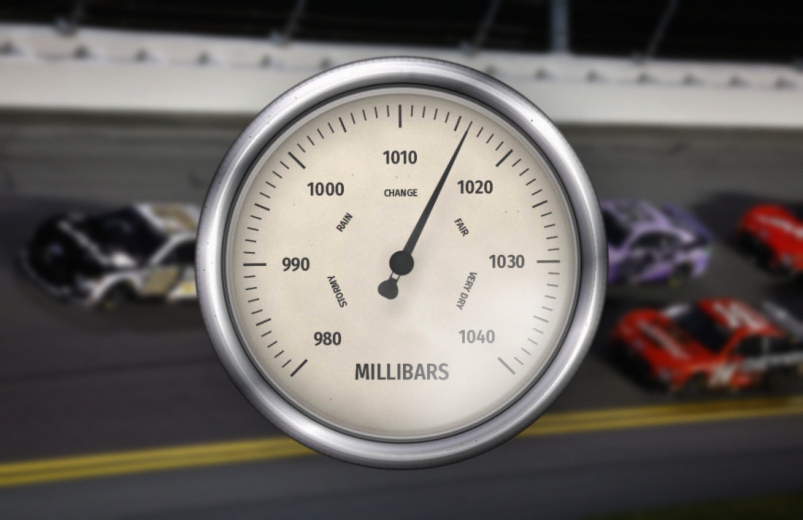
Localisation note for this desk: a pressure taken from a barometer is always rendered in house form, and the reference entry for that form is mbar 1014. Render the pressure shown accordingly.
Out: mbar 1016
